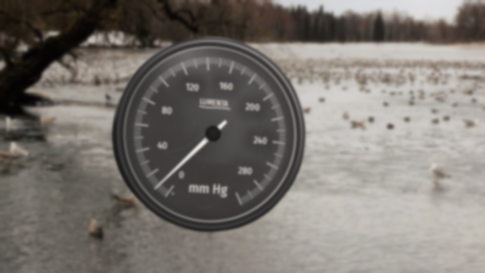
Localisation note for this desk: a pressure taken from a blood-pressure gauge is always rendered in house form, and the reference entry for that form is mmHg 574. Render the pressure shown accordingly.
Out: mmHg 10
